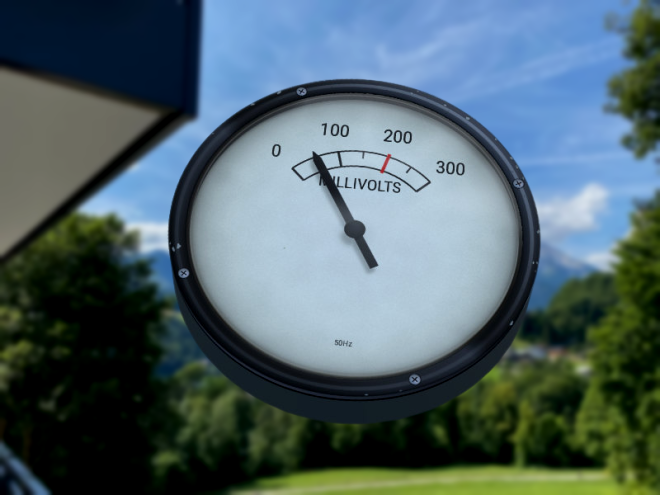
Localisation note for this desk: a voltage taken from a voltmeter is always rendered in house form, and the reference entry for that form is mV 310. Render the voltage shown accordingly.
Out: mV 50
